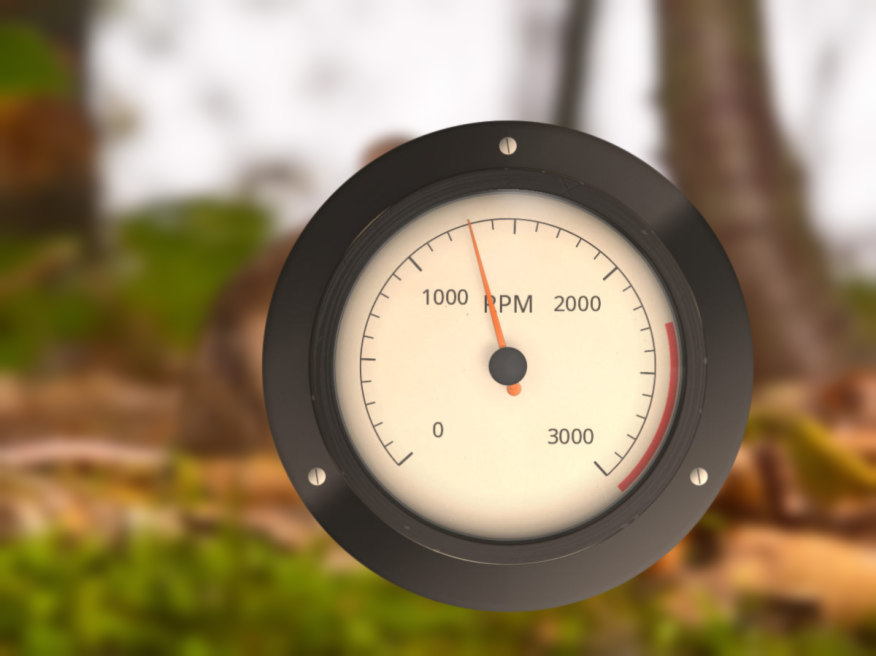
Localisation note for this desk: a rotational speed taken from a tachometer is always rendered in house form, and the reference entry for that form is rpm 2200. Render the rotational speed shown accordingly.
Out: rpm 1300
